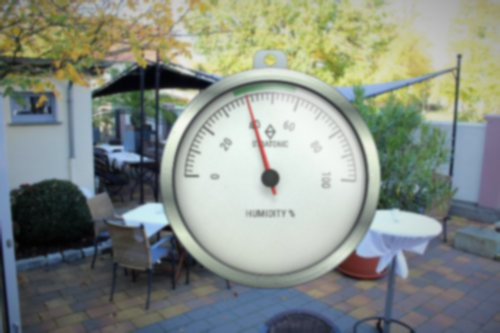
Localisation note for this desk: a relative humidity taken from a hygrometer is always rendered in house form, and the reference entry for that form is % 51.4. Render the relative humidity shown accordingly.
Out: % 40
